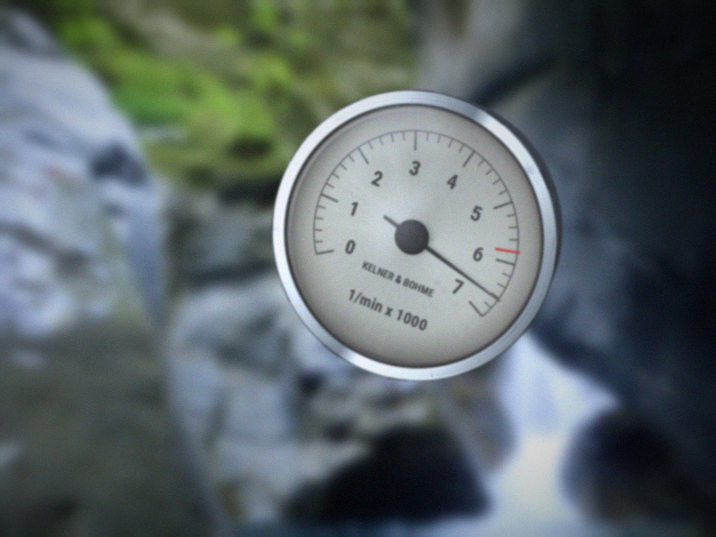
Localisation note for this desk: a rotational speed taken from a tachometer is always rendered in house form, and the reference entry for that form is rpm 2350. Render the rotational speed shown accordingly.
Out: rpm 6600
